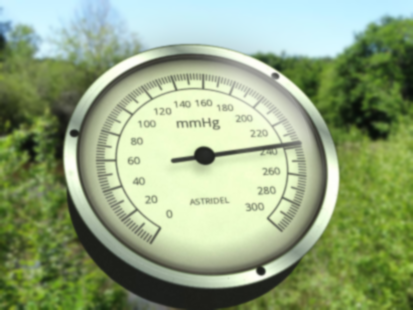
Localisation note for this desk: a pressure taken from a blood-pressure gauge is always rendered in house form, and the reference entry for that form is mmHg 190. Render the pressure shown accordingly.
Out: mmHg 240
